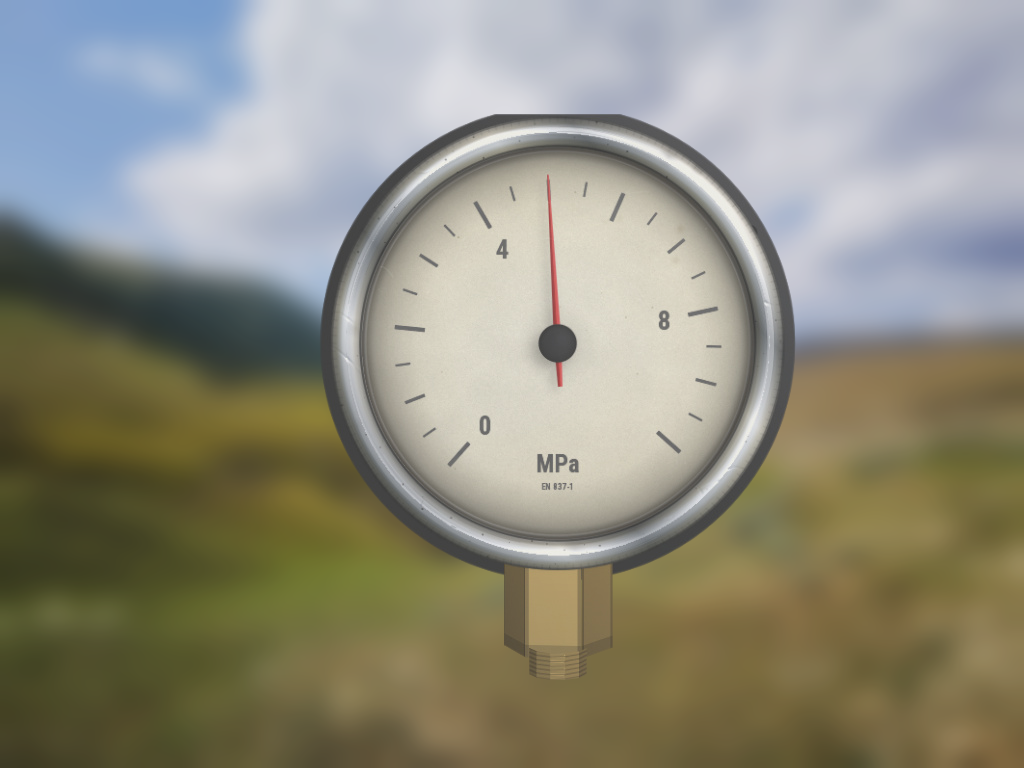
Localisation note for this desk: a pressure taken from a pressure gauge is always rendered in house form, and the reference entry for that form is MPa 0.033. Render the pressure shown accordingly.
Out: MPa 5
